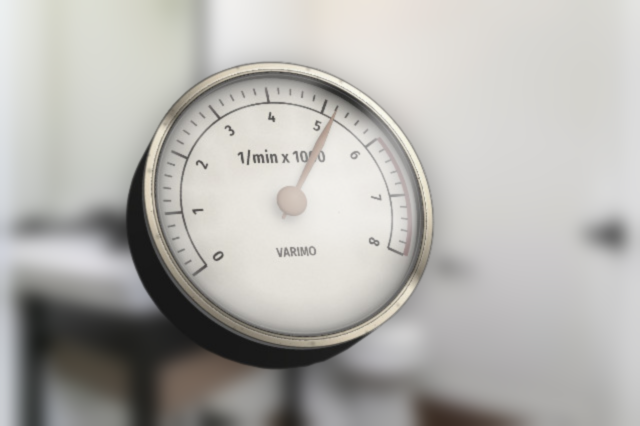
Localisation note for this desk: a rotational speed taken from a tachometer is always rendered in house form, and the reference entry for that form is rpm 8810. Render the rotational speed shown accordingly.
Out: rpm 5200
